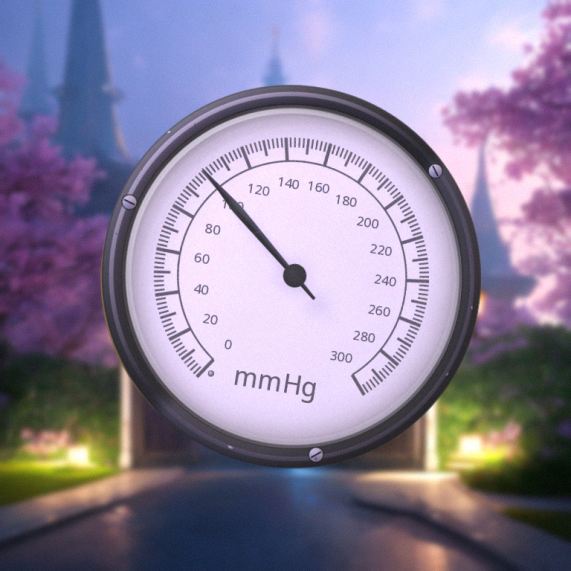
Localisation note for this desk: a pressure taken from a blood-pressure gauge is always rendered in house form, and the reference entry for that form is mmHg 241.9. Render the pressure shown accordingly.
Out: mmHg 100
